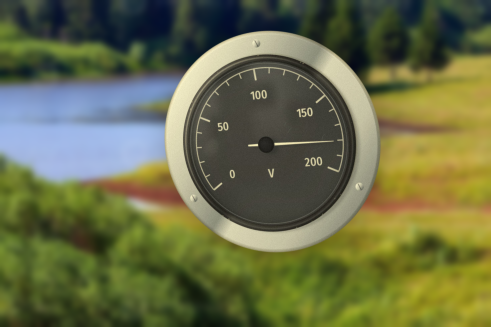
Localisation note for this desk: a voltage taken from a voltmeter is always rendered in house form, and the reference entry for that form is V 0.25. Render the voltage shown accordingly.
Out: V 180
